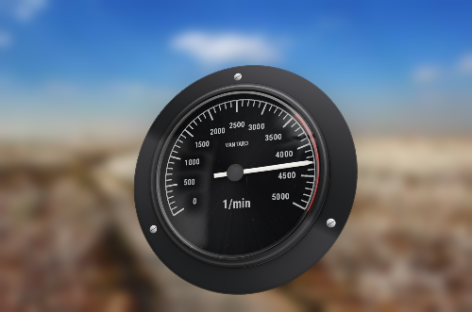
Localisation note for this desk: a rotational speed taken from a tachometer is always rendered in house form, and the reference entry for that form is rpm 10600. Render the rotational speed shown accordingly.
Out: rpm 4300
